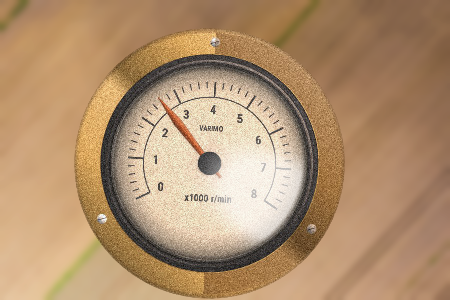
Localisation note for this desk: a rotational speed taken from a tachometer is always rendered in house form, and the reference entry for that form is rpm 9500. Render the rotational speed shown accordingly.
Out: rpm 2600
